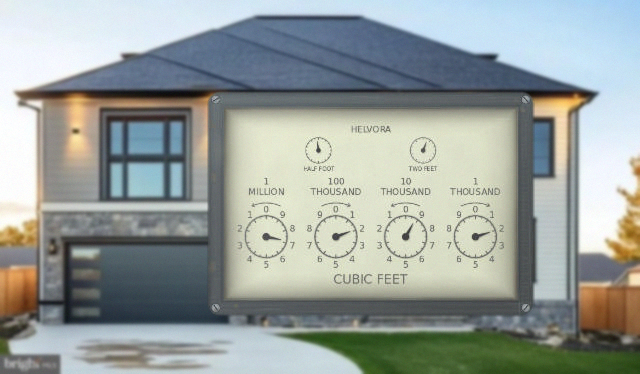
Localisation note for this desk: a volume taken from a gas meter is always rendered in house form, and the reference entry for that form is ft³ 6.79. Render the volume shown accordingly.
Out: ft³ 719200
